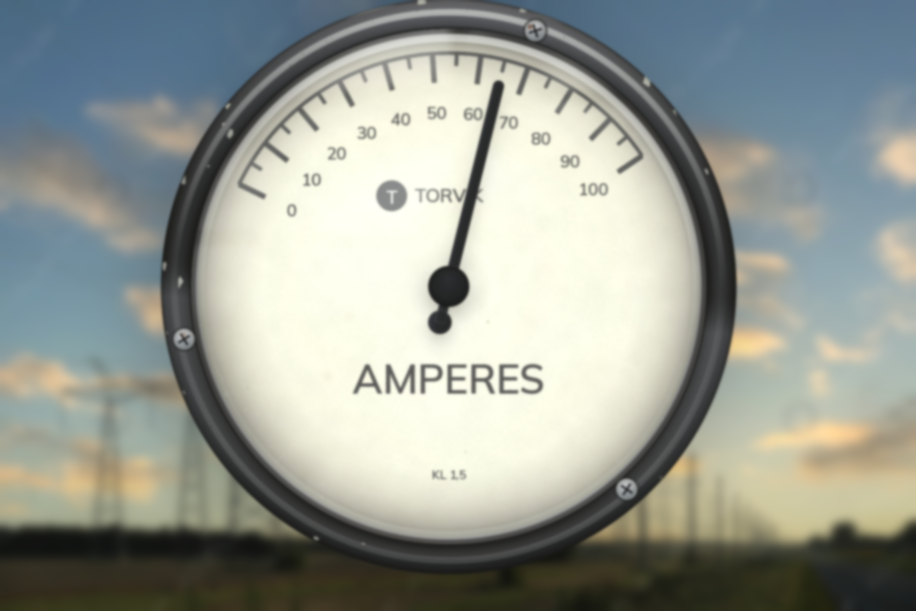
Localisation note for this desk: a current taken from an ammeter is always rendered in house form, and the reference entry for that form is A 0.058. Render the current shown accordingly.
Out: A 65
